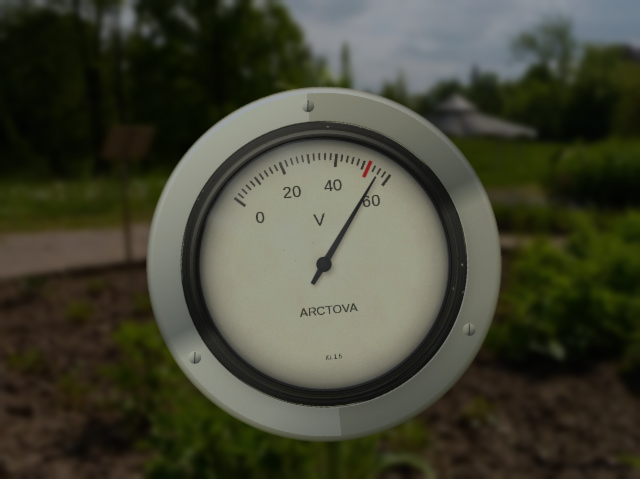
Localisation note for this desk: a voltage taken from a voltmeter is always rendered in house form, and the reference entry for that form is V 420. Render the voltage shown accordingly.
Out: V 56
